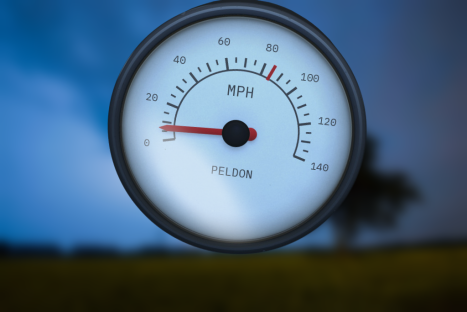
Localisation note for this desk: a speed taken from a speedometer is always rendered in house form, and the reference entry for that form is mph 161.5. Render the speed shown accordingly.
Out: mph 7.5
